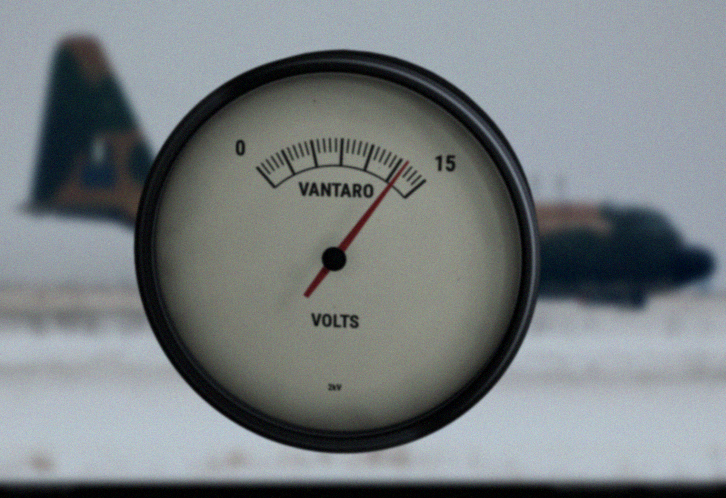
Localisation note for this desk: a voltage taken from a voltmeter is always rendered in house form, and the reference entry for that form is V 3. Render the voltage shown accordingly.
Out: V 13
